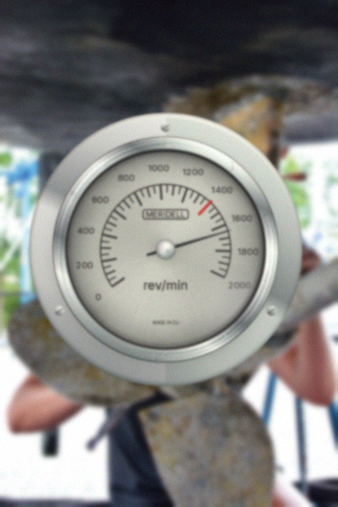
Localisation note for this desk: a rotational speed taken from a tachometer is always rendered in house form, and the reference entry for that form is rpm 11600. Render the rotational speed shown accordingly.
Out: rpm 1650
